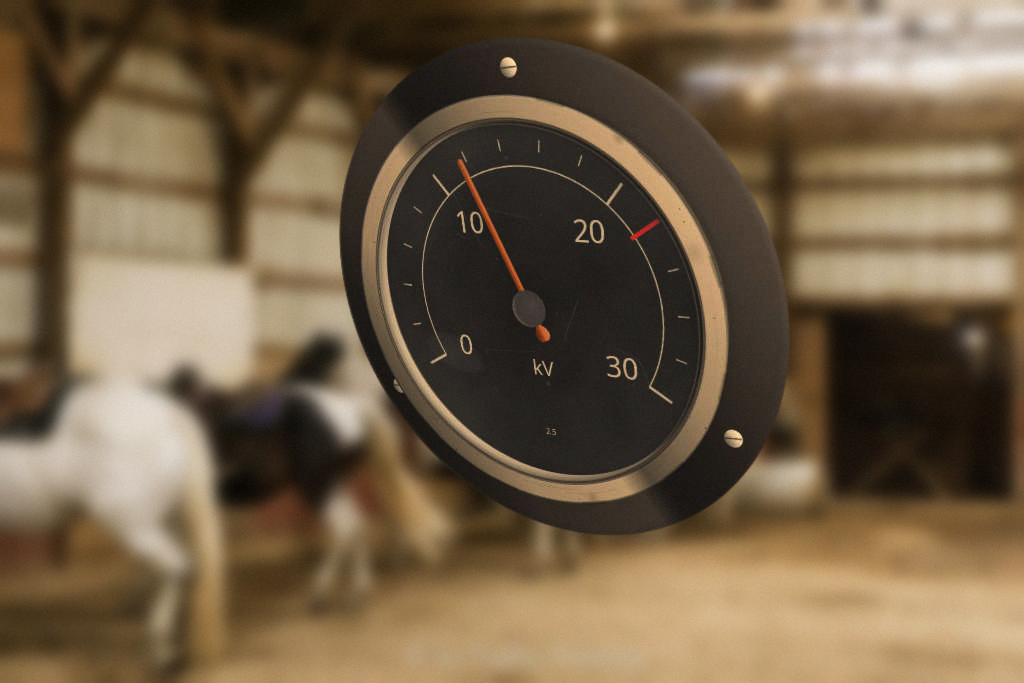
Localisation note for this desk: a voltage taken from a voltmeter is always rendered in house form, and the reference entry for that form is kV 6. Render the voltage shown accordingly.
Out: kV 12
